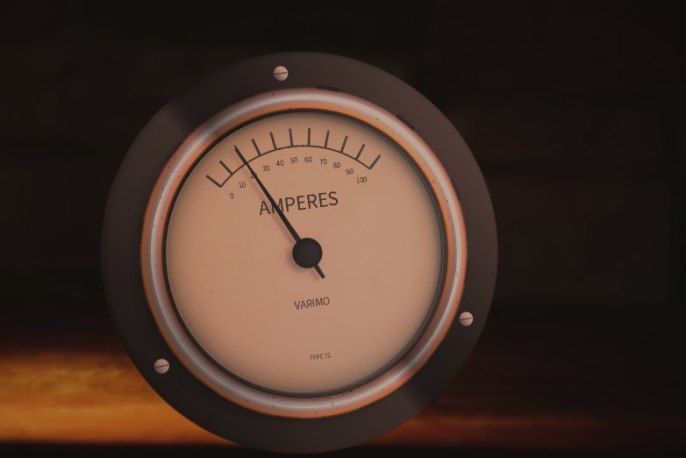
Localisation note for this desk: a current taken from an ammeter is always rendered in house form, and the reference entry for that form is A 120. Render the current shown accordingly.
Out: A 20
